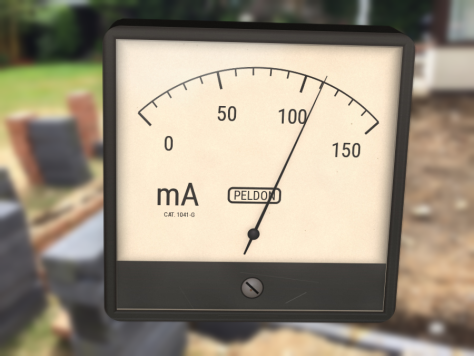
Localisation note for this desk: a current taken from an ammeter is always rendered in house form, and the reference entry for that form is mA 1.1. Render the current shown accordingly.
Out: mA 110
